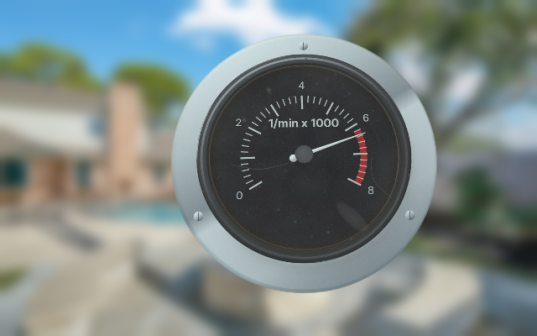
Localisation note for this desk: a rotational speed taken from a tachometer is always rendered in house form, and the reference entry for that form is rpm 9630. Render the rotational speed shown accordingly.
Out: rpm 6400
